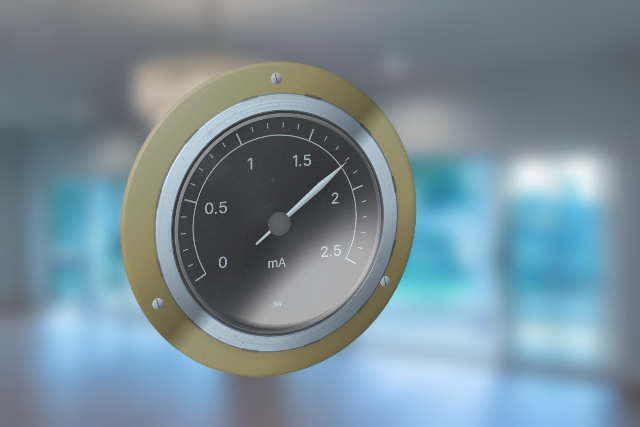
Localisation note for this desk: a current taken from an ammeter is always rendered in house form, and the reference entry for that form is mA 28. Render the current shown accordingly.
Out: mA 1.8
